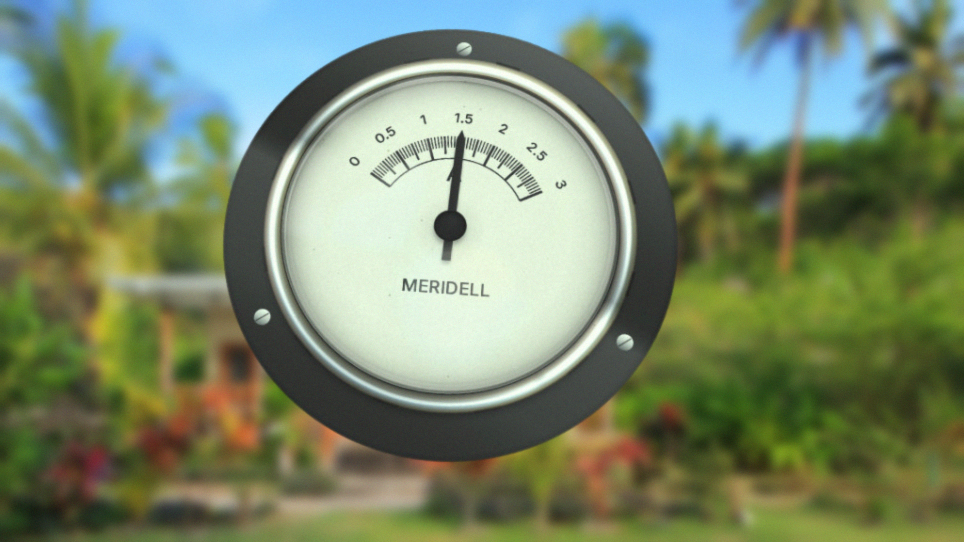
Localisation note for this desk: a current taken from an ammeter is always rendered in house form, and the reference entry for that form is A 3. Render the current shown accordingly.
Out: A 1.5
